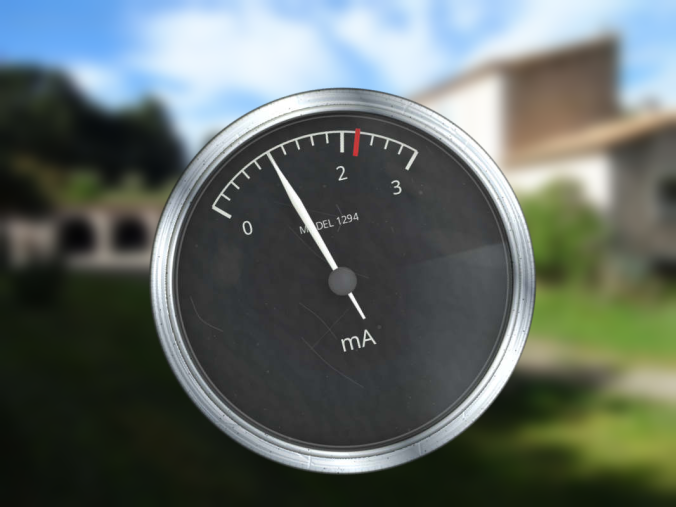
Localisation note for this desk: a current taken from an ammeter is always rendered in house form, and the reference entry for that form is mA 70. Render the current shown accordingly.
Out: mA 1
